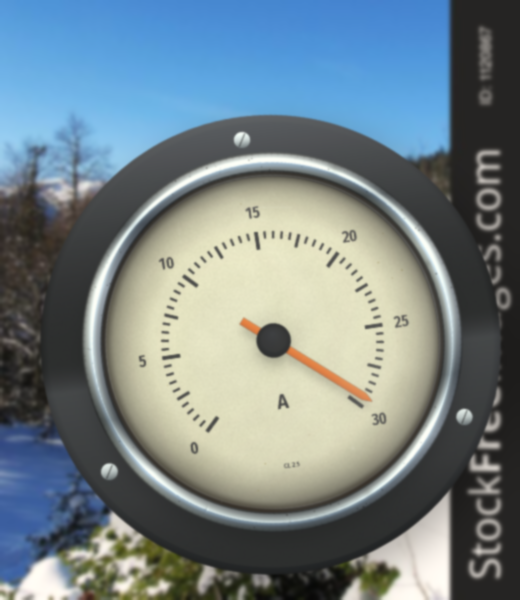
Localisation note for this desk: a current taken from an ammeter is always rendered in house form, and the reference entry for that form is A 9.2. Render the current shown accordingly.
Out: A 29.5
